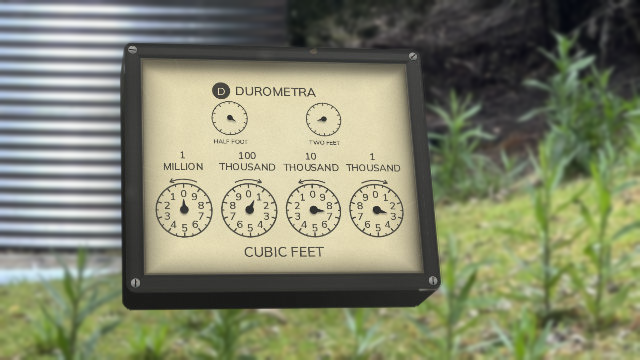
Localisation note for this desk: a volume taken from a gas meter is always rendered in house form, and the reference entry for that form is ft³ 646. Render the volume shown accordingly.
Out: ft³ 7300
